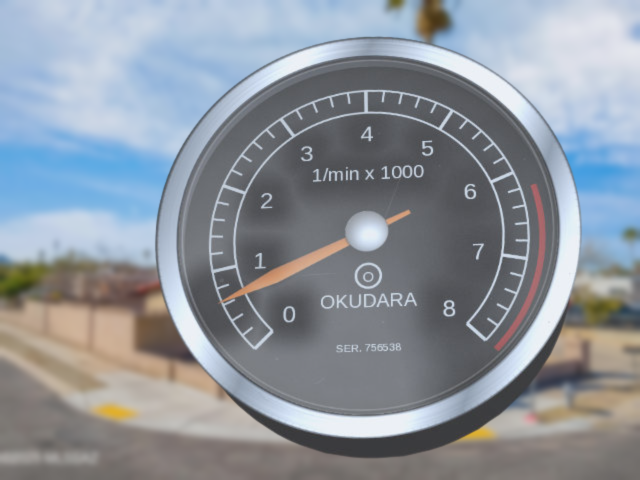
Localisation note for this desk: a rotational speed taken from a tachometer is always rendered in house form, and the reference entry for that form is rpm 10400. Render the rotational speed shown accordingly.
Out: rpm 600
